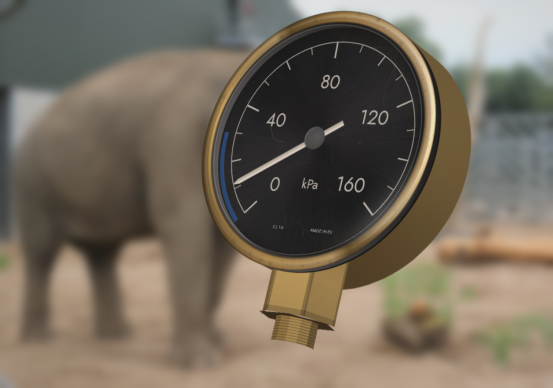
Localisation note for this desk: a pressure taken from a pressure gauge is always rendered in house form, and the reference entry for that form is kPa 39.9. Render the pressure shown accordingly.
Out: kPa 10
